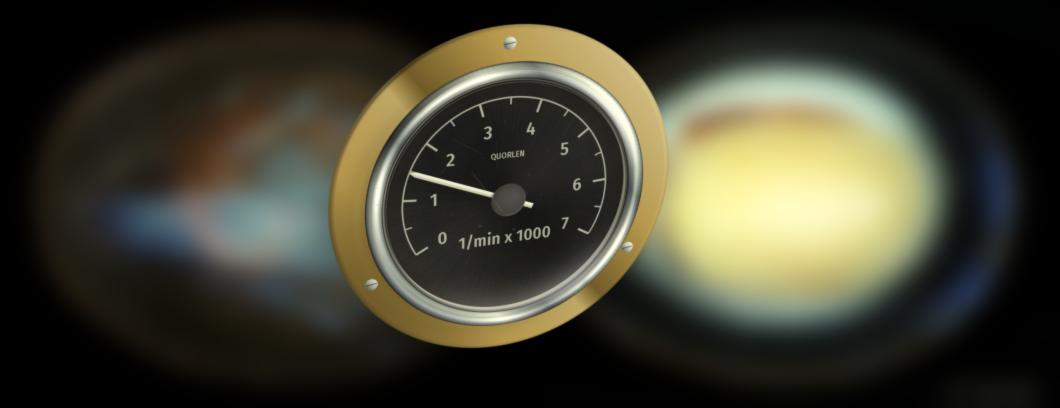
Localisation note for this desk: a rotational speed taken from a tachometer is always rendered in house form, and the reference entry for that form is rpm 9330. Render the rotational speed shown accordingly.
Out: rpm 1500
